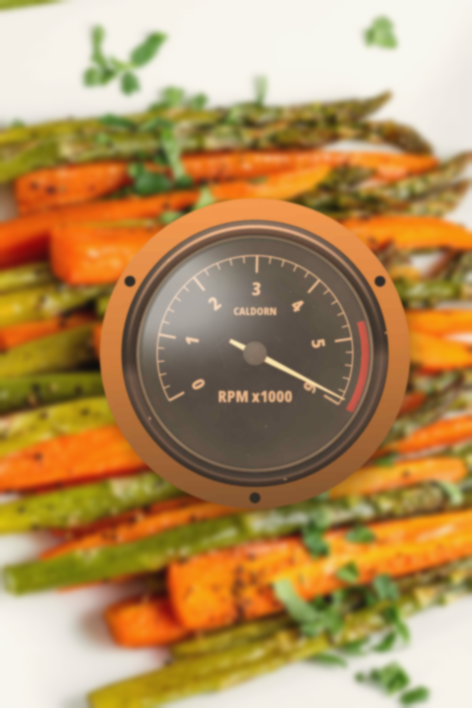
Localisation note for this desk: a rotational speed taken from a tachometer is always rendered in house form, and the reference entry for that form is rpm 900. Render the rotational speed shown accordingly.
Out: rpm 5900
